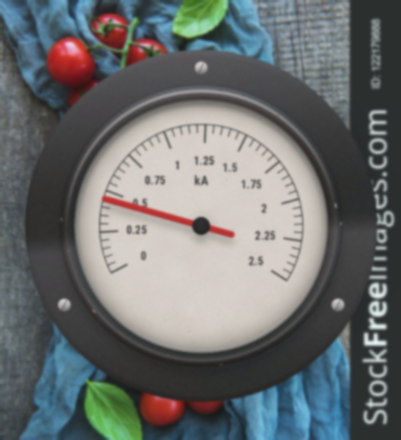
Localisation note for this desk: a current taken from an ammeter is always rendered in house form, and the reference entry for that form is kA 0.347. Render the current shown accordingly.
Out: kA 0.45
